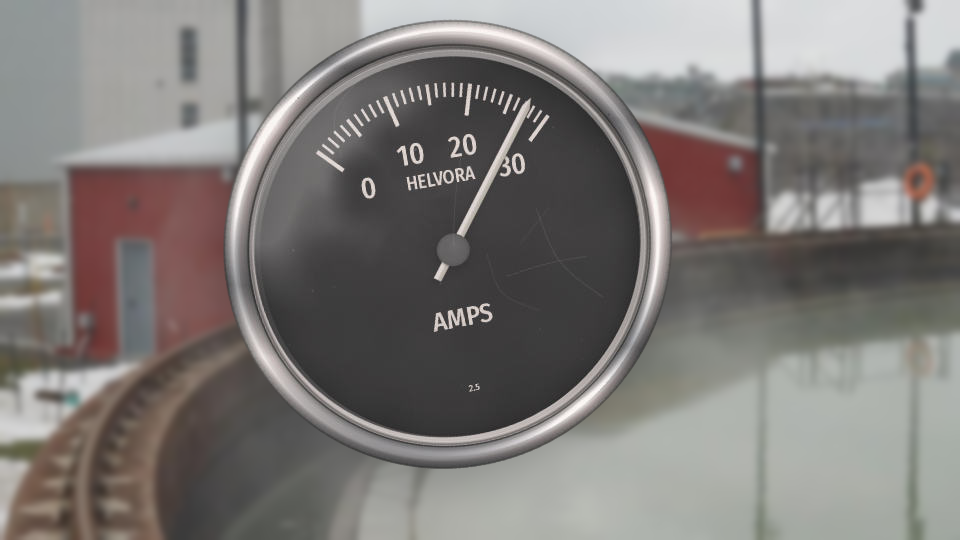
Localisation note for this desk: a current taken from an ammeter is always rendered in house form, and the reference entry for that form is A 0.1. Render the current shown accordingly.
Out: A 27
